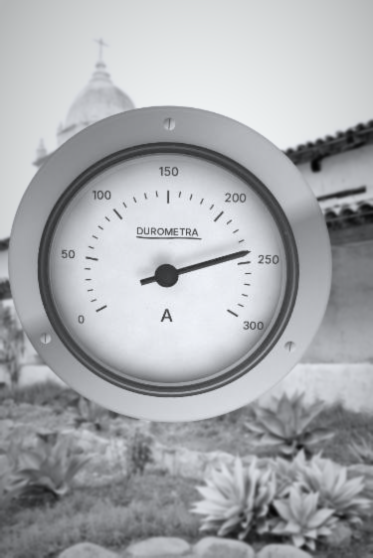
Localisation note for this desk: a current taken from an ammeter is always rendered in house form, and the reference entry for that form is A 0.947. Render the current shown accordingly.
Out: A 240
